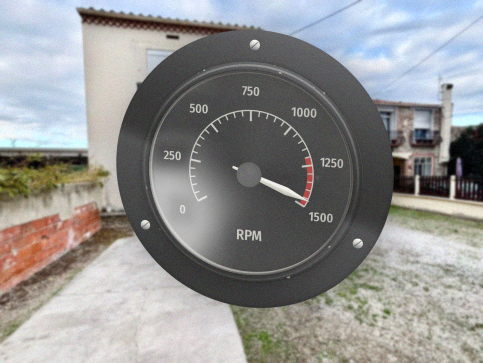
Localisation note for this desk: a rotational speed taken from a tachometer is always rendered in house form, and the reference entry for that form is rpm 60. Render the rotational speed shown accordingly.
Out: rpm 1450
